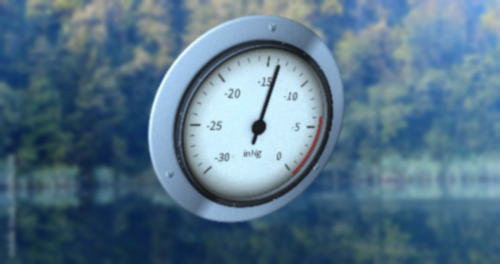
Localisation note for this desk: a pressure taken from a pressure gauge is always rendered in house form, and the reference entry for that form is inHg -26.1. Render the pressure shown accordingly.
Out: inHg -14
